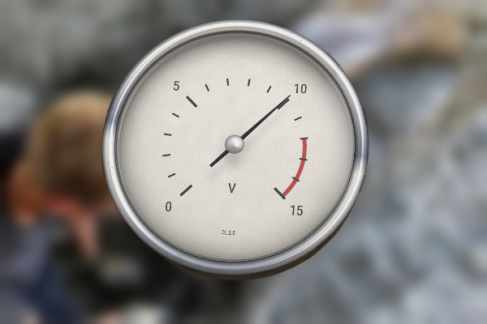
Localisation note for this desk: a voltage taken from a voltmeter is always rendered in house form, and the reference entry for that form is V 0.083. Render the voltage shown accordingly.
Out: V 10
